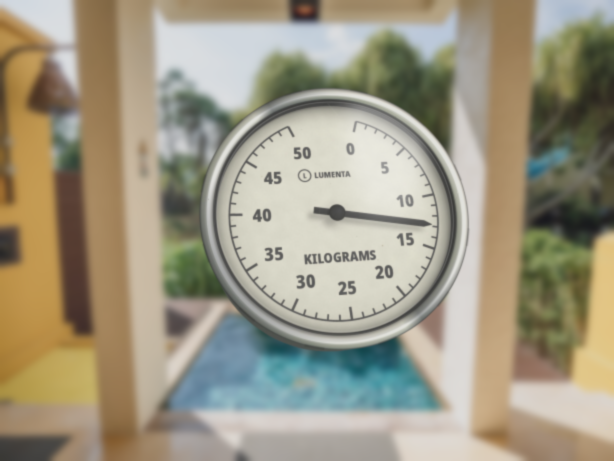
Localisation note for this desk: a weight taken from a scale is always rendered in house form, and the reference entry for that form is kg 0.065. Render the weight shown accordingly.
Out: kg 13
